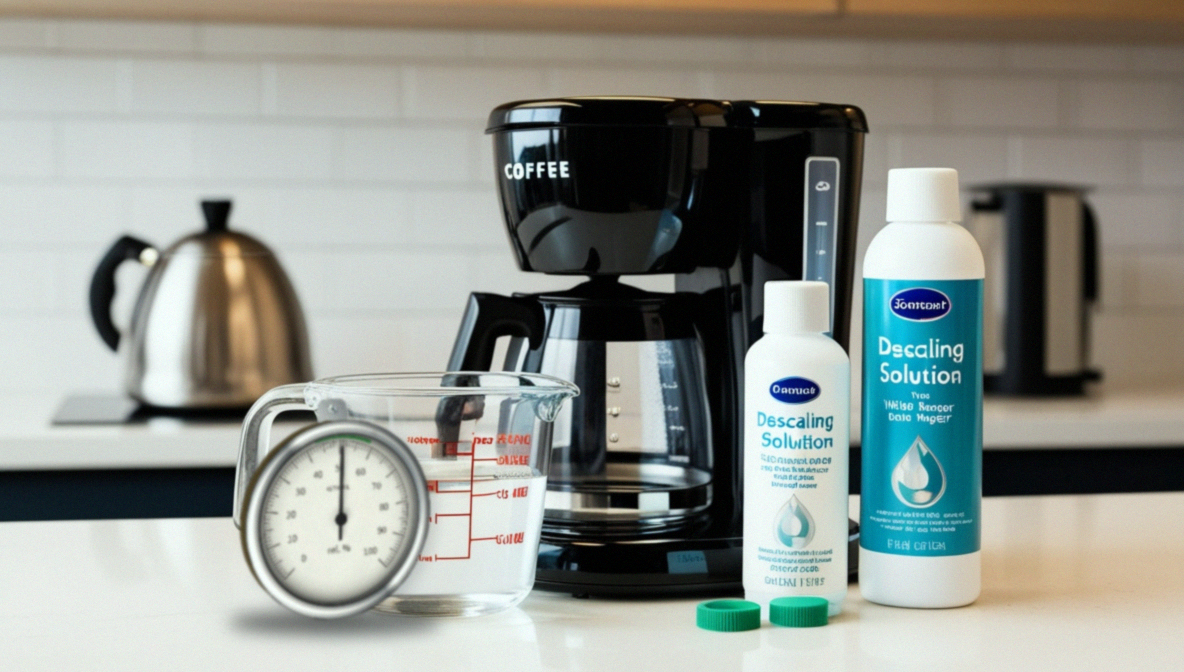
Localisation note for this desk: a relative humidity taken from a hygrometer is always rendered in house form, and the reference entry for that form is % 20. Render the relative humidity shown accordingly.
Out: % 50
